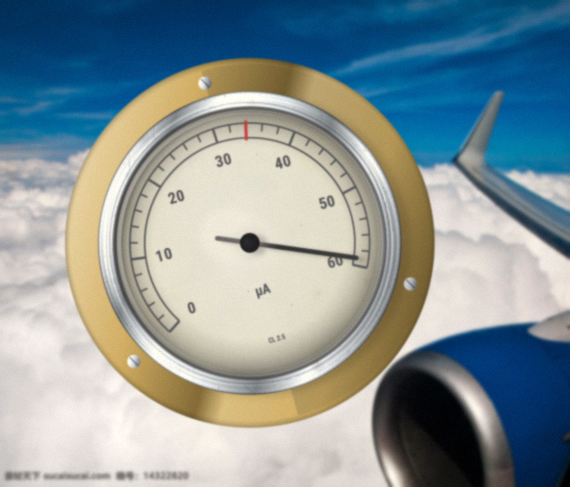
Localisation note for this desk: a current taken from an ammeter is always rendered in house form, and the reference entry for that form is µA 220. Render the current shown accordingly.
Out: µA 59
